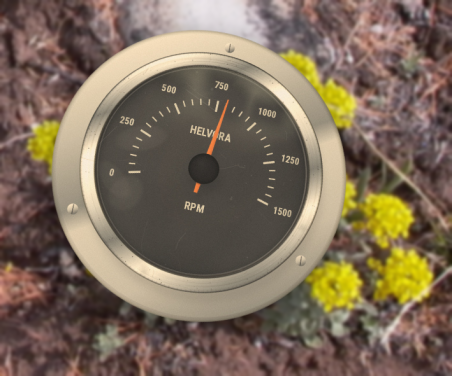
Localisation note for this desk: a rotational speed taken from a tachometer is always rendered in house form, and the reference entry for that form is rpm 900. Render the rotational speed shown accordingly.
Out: rpm 800
